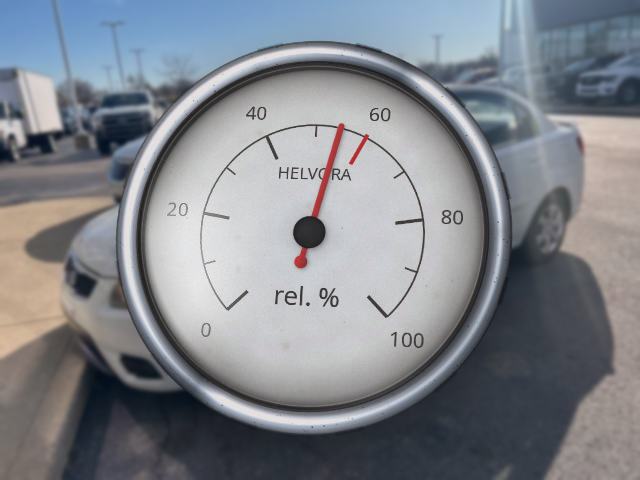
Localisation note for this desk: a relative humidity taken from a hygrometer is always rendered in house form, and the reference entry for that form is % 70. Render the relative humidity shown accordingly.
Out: % 55
